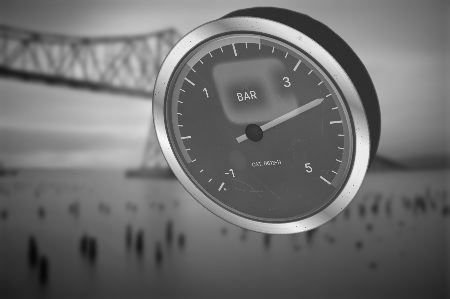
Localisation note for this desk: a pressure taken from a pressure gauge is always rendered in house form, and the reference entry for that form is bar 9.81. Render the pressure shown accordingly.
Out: bar 3.6
